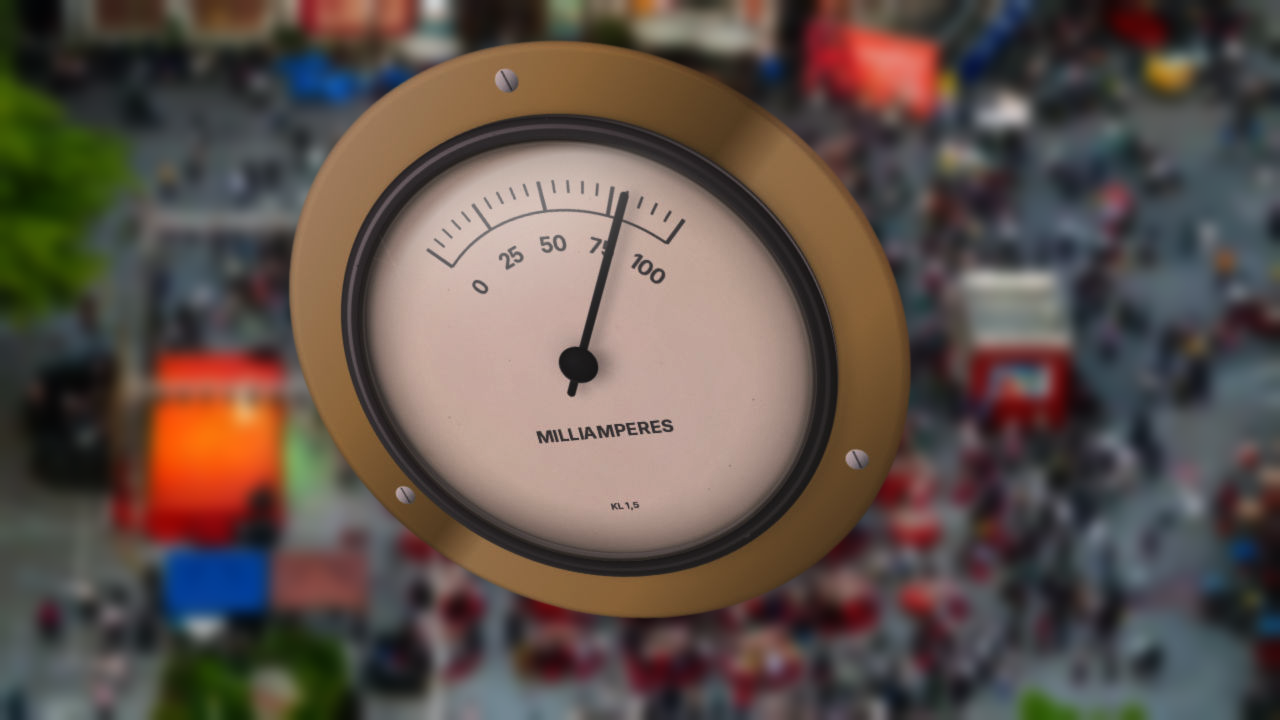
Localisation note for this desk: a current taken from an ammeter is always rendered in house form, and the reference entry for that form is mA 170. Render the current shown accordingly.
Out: mA 80
